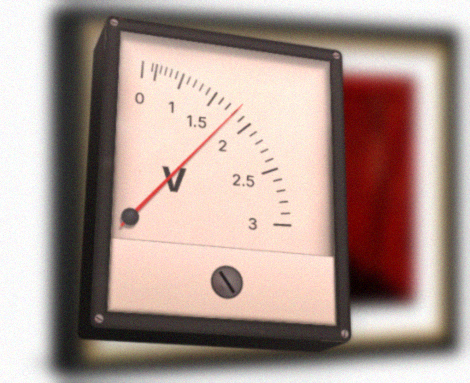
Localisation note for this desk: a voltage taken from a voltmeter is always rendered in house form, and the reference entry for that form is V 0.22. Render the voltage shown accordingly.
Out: V 1.8
